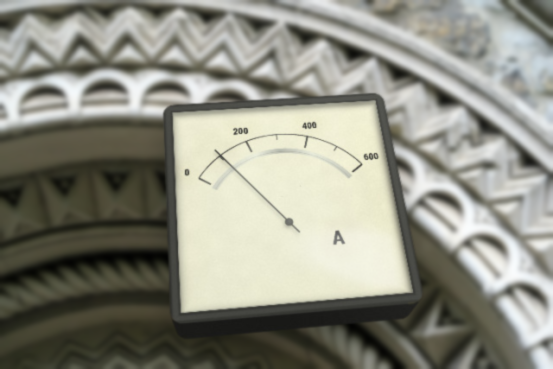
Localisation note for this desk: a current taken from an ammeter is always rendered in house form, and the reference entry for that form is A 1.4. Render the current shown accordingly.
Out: A 100
